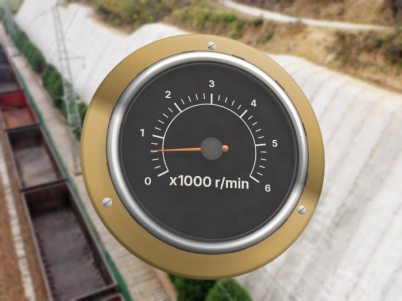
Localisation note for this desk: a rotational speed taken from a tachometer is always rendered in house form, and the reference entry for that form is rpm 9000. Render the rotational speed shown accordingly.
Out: rpm 600
